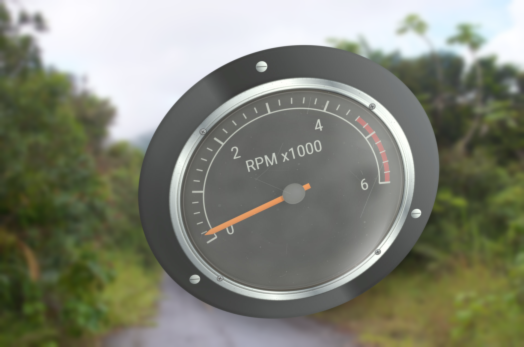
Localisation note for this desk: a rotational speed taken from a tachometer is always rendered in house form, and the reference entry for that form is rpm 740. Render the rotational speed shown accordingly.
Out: rpm 200
